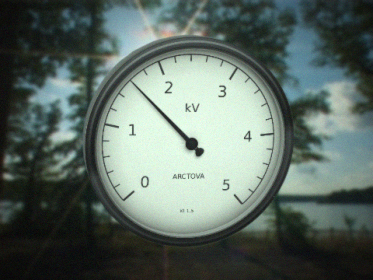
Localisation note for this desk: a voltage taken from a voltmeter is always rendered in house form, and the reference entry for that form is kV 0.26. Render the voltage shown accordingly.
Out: kV 1.6
